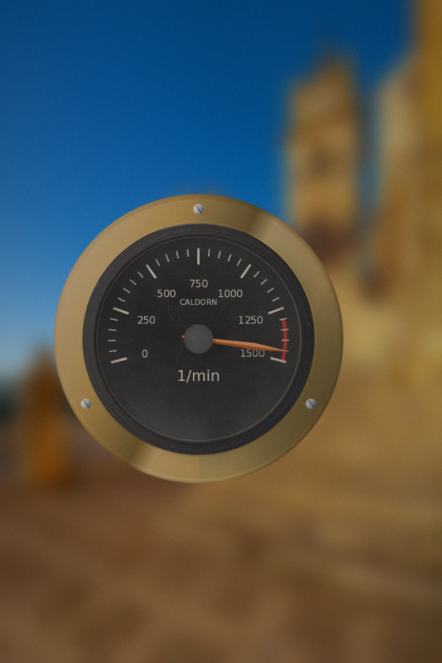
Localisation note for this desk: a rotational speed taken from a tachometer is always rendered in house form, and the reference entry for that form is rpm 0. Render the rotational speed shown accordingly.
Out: rpm 1450
